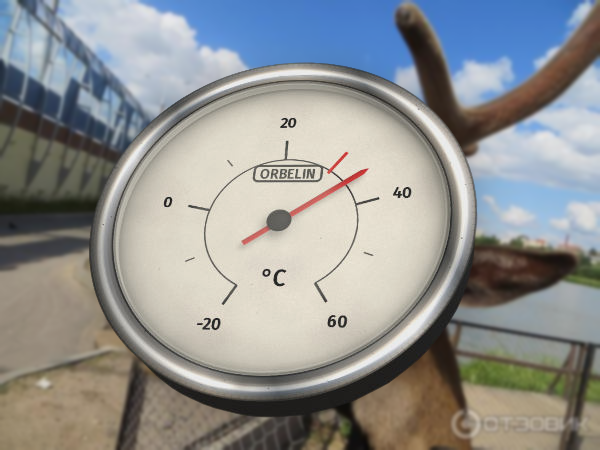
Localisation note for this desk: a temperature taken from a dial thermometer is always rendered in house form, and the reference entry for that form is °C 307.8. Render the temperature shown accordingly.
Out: °C 35
